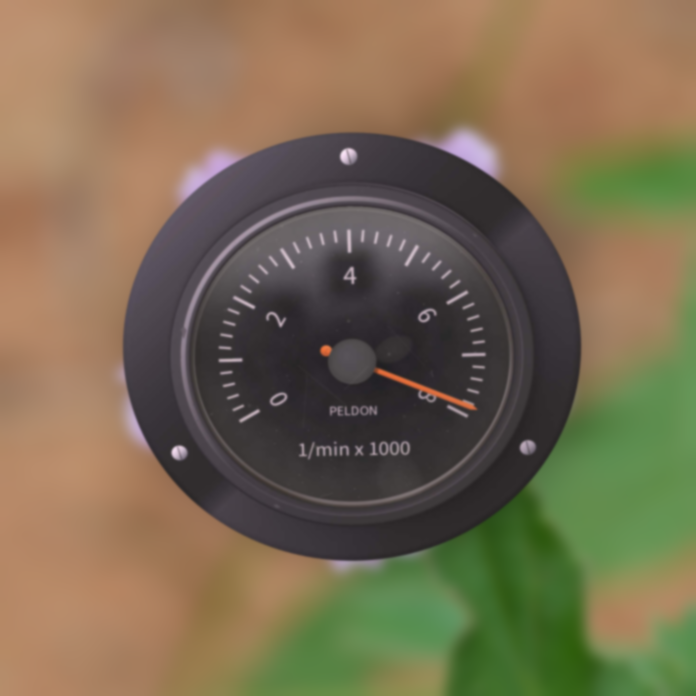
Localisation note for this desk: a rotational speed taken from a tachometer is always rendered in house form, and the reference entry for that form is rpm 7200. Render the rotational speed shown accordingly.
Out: rpm 7800
